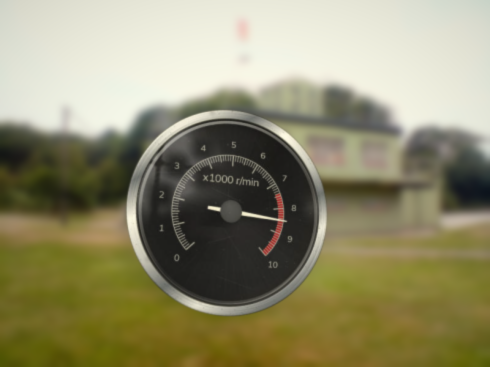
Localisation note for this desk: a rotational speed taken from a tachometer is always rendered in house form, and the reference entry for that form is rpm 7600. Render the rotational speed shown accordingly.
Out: rpm 8500
